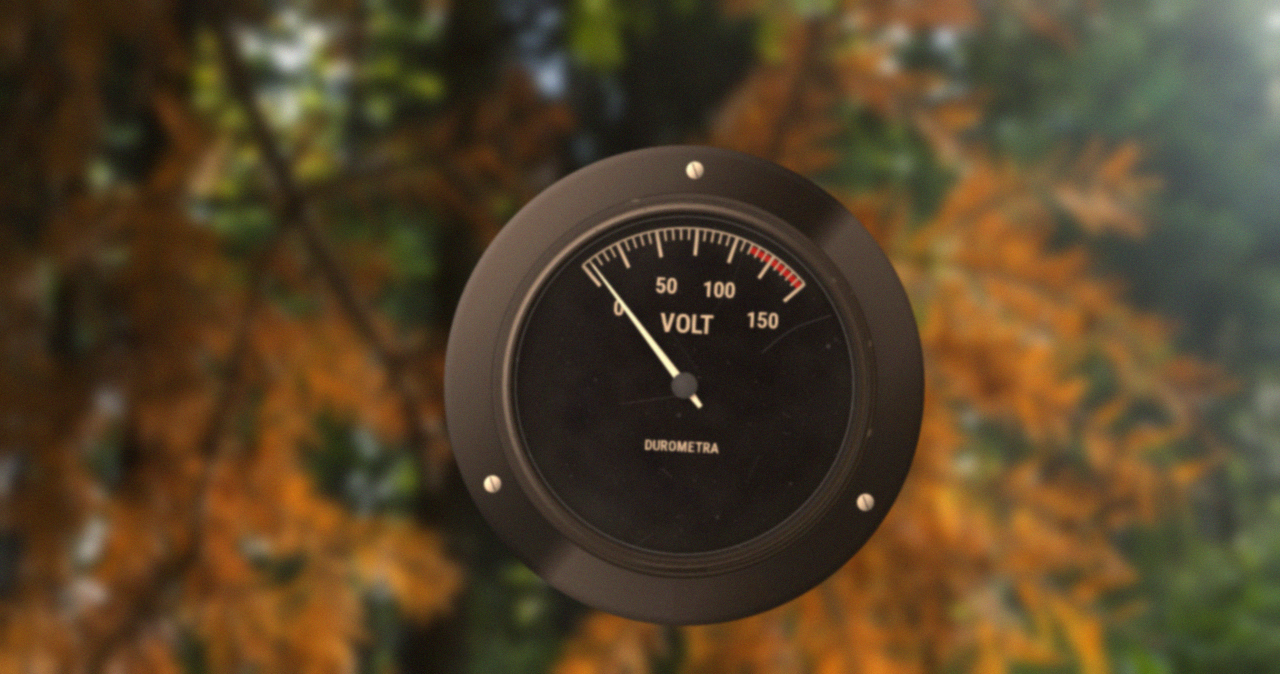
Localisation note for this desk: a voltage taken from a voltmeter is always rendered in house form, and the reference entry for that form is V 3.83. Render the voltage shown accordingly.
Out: V 5
